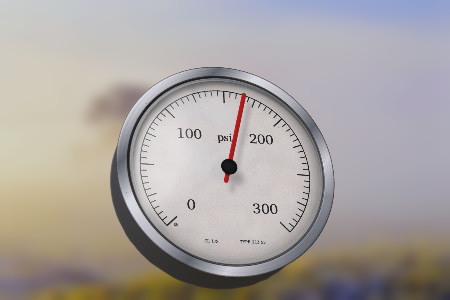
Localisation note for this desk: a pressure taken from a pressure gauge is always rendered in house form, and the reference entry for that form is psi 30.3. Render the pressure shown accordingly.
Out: psi 165
